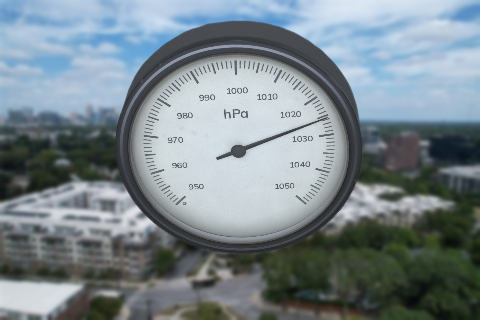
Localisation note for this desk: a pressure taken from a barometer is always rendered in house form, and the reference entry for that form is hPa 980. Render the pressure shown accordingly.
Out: hPa 1025
